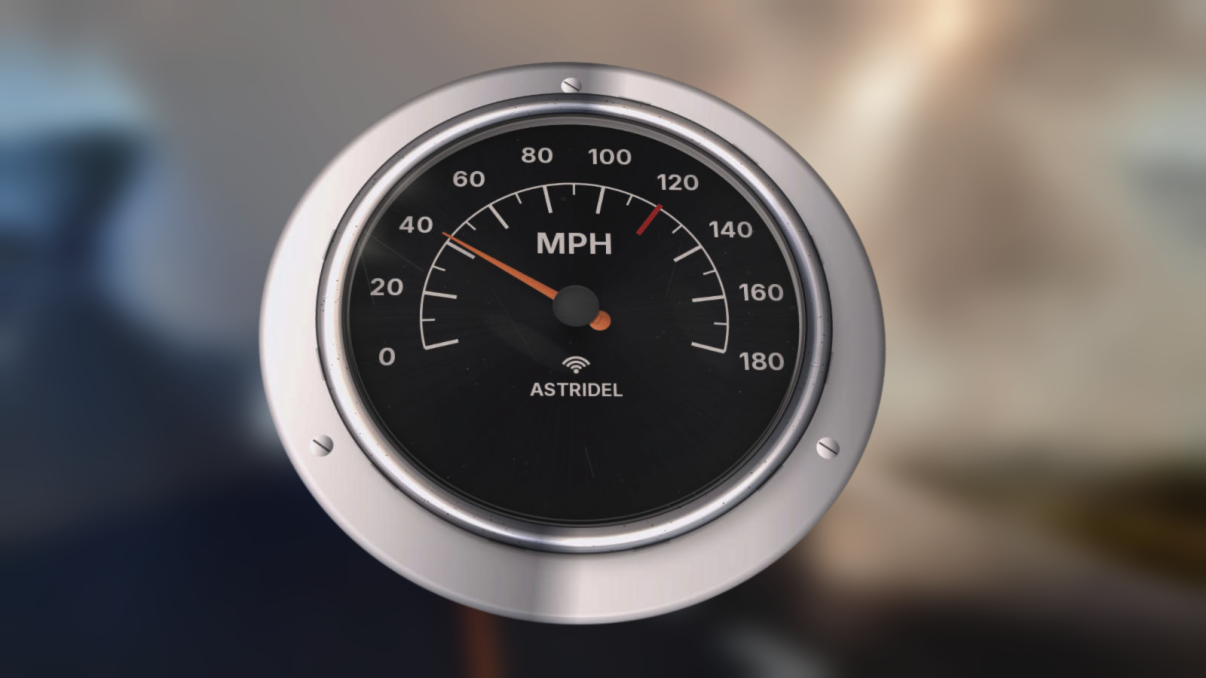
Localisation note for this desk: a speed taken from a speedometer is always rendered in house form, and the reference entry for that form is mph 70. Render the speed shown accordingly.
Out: mph 40
